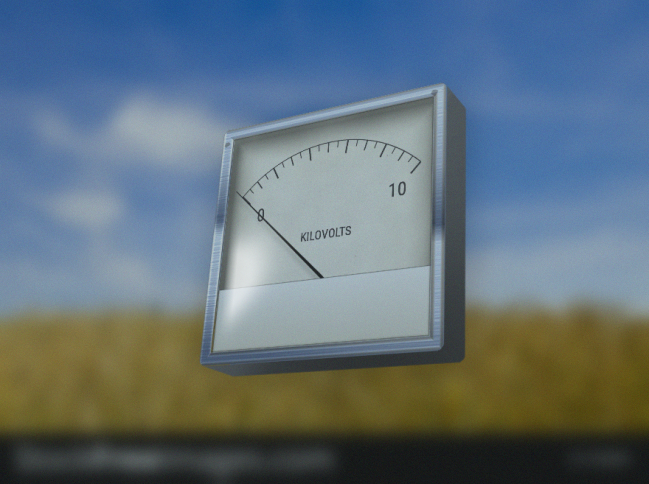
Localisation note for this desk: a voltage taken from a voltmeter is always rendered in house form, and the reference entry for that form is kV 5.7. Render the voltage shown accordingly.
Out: kV 0
